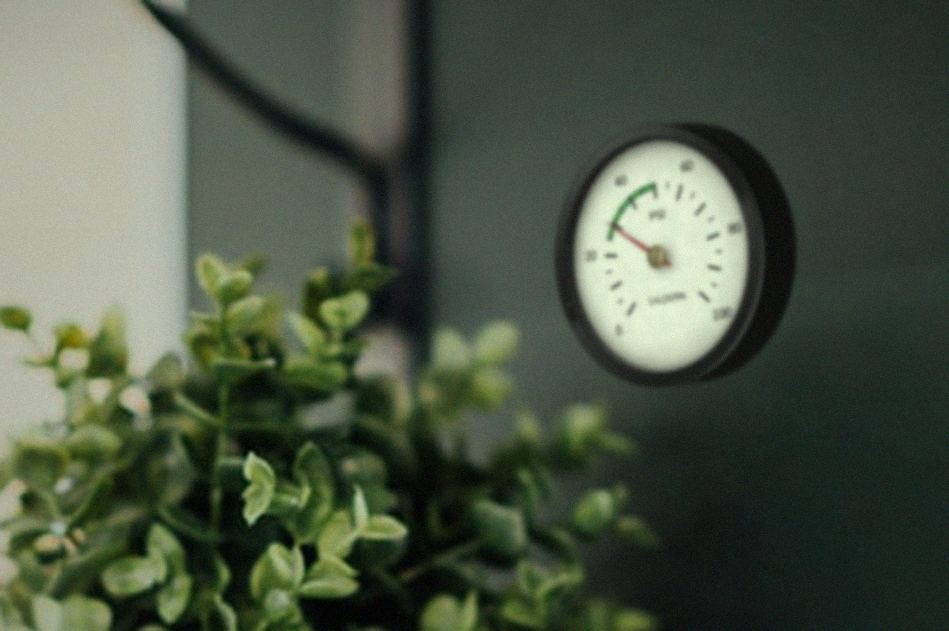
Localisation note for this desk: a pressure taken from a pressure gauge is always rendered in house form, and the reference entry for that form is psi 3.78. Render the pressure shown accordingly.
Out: psi 30
